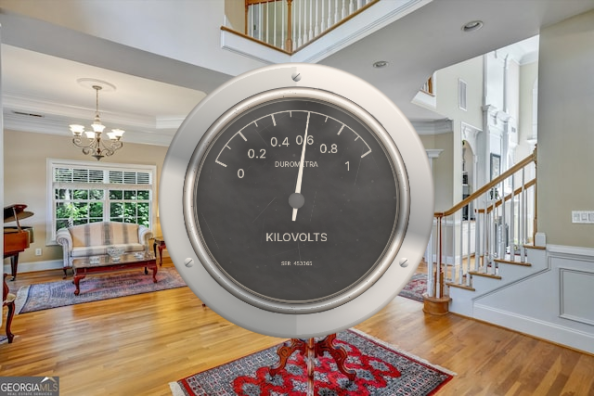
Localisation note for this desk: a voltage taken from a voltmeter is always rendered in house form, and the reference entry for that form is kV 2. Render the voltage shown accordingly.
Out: kV 0.6
